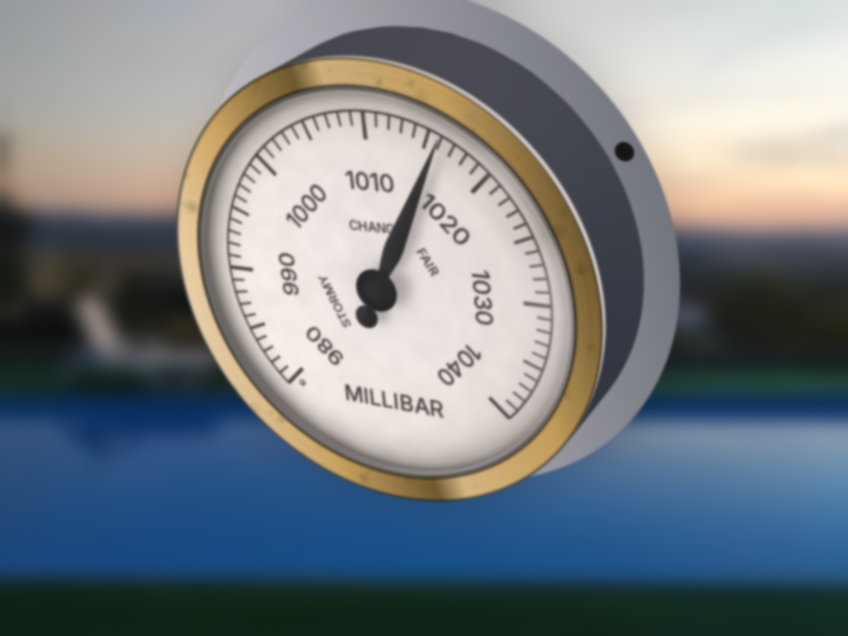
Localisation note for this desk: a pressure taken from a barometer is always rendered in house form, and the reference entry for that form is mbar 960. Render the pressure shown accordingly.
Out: mbar 1016
